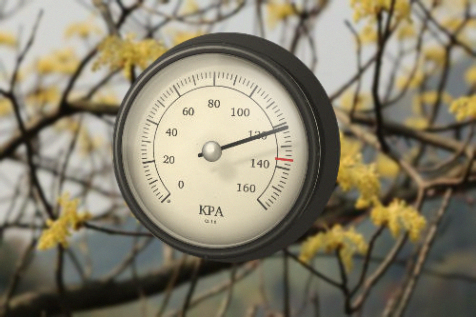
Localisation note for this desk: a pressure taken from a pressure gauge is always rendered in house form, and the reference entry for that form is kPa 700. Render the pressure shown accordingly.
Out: kPa 122
